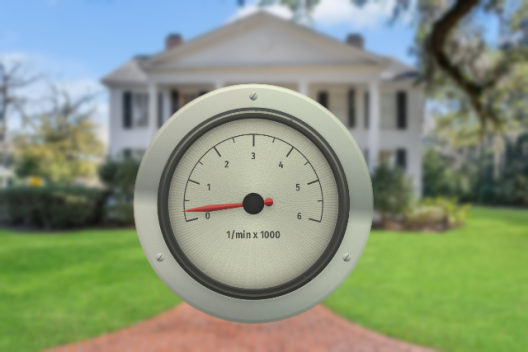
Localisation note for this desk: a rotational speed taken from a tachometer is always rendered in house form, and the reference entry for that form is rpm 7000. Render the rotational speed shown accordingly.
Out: rpm 250
